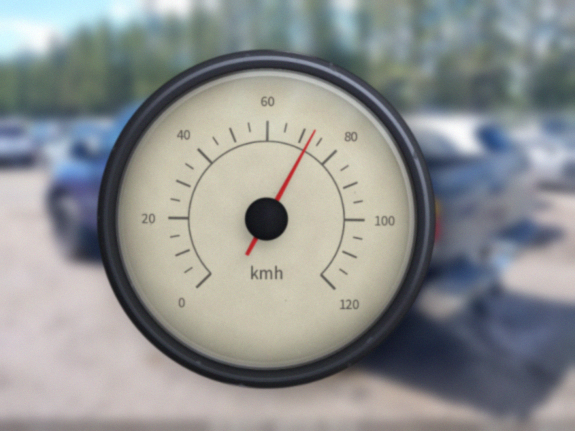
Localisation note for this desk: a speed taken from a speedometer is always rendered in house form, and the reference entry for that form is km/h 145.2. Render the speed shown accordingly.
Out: km/h 72.5
